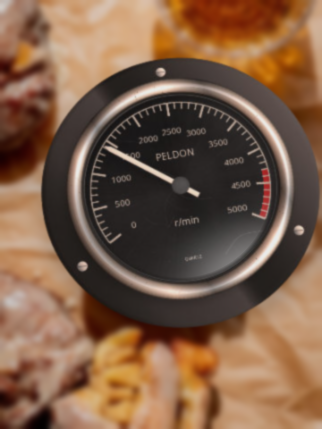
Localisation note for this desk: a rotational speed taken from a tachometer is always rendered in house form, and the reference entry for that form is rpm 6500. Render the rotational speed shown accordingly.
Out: rpm 1400
